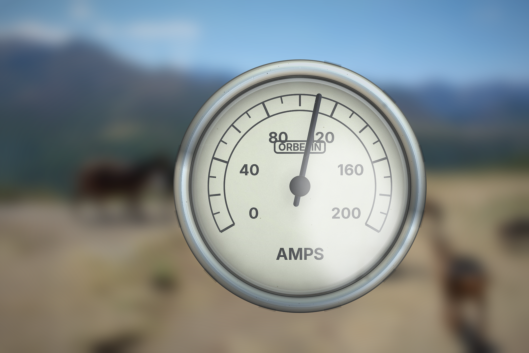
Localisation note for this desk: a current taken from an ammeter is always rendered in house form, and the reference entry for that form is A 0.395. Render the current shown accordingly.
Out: A 110
